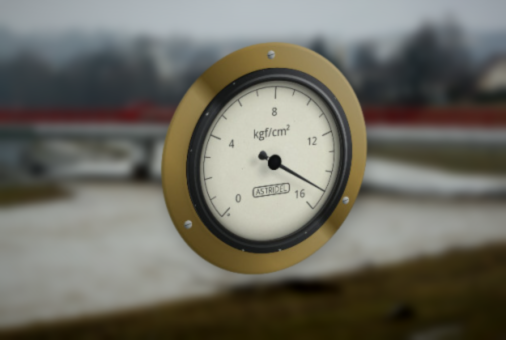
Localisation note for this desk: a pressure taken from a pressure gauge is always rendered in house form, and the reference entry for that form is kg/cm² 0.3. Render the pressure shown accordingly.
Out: kg/cm² 15
